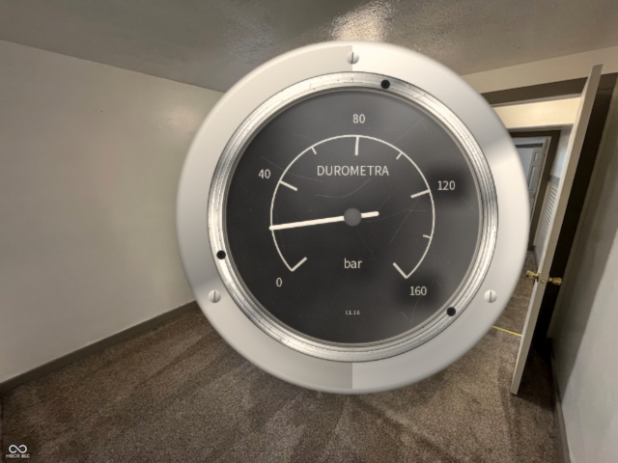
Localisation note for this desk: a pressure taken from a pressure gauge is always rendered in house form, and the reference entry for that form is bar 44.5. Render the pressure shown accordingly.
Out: bar 20
